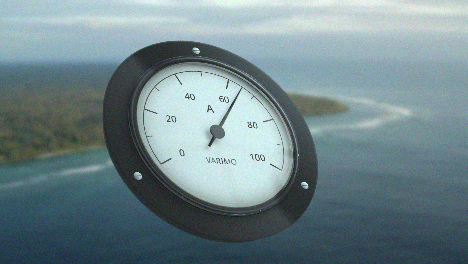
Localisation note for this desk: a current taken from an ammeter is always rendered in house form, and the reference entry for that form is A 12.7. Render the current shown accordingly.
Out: A 65
